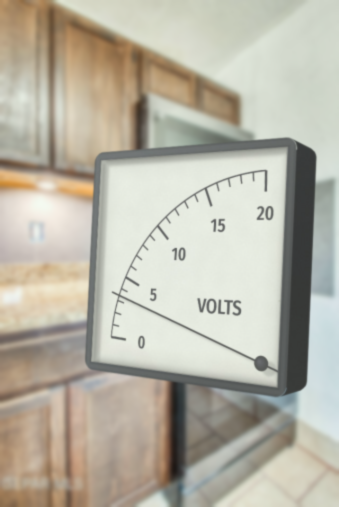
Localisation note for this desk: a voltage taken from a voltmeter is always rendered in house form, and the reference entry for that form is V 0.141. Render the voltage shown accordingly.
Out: V 3.5
